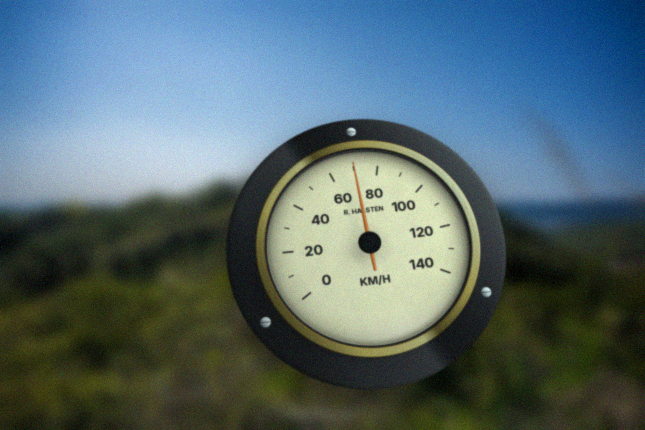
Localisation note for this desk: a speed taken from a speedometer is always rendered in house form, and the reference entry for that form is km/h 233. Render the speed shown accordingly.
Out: km/h 70
